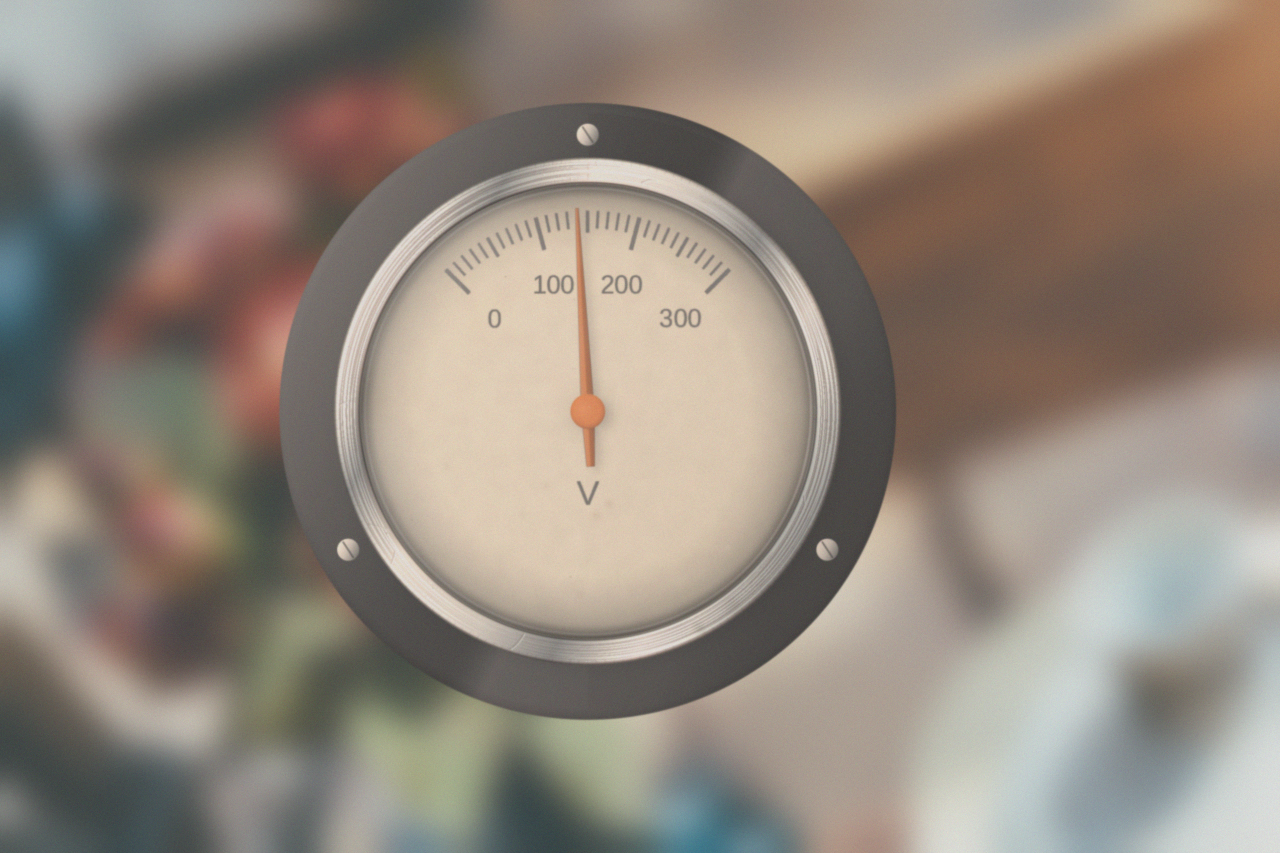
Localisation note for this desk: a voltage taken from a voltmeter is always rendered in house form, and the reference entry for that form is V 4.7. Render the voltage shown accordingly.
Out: V 140
